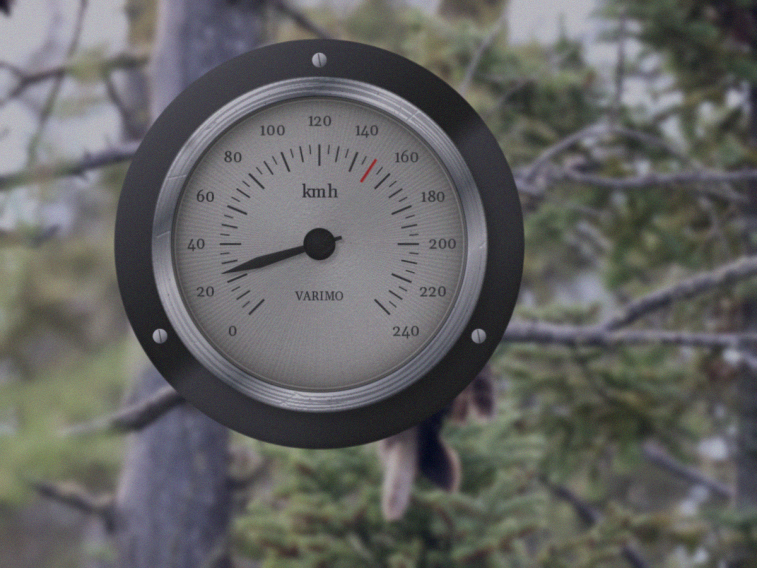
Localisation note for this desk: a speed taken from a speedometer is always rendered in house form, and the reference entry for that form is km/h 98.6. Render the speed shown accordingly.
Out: km/h 25
